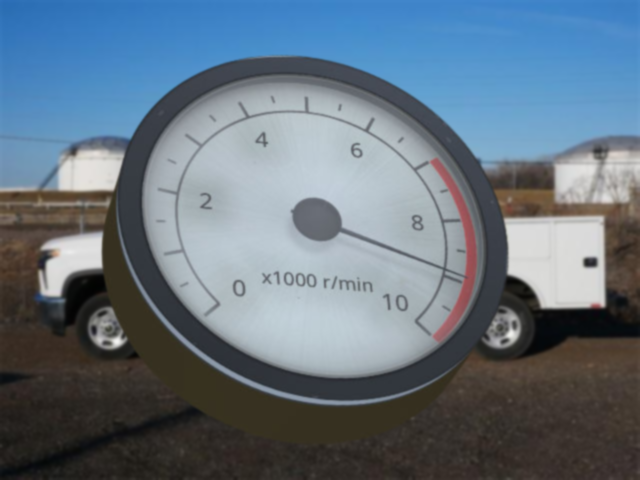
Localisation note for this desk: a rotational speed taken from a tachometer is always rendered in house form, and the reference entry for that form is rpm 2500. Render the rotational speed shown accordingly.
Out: rpm 9000
